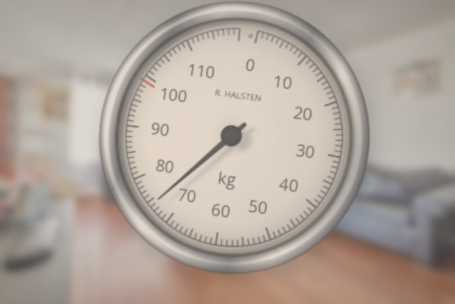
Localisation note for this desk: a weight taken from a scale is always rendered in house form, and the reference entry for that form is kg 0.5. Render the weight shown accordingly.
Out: kg 74
